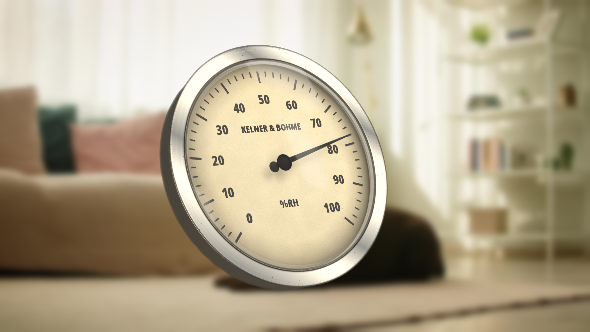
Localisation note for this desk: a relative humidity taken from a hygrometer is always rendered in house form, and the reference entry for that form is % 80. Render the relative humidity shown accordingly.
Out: % 78
